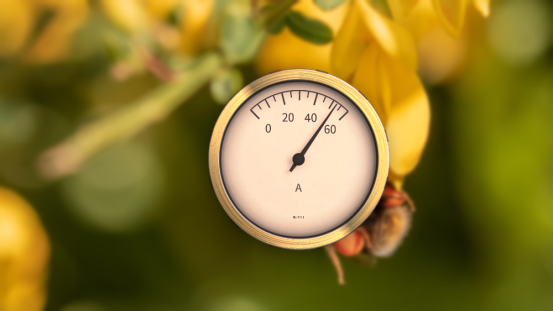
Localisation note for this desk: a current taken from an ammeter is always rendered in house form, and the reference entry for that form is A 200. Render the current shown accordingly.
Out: A 52.5
